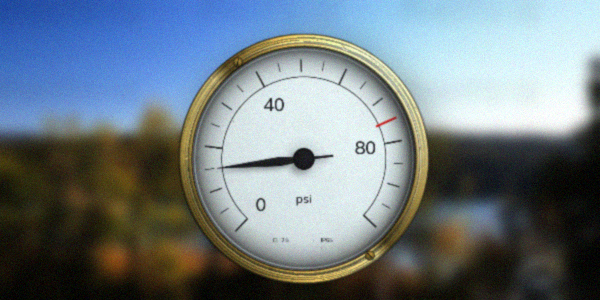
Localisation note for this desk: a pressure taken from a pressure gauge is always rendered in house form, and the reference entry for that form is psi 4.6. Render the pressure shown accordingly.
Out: psi 15
